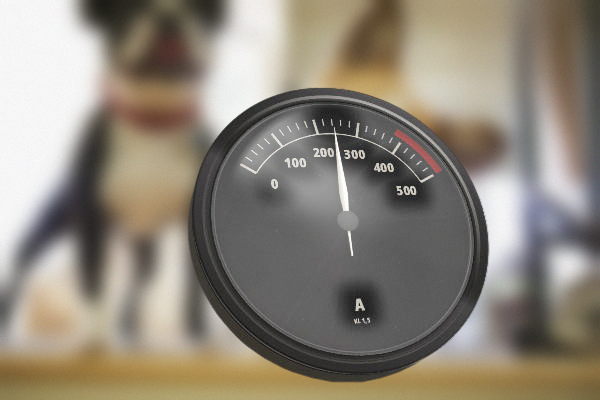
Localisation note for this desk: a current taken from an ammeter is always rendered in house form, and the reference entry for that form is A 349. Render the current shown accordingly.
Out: A 240
